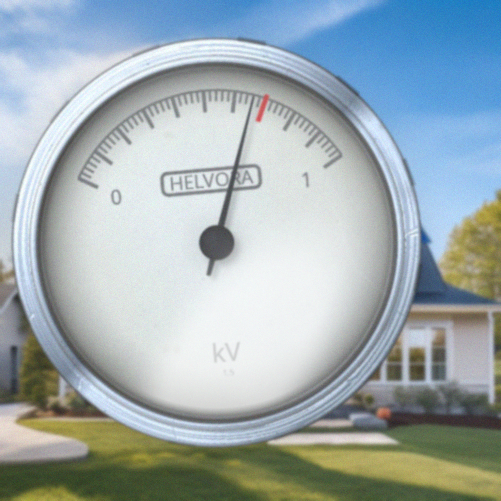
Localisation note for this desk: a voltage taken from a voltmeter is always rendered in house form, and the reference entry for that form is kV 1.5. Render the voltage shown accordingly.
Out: kV 0.66
